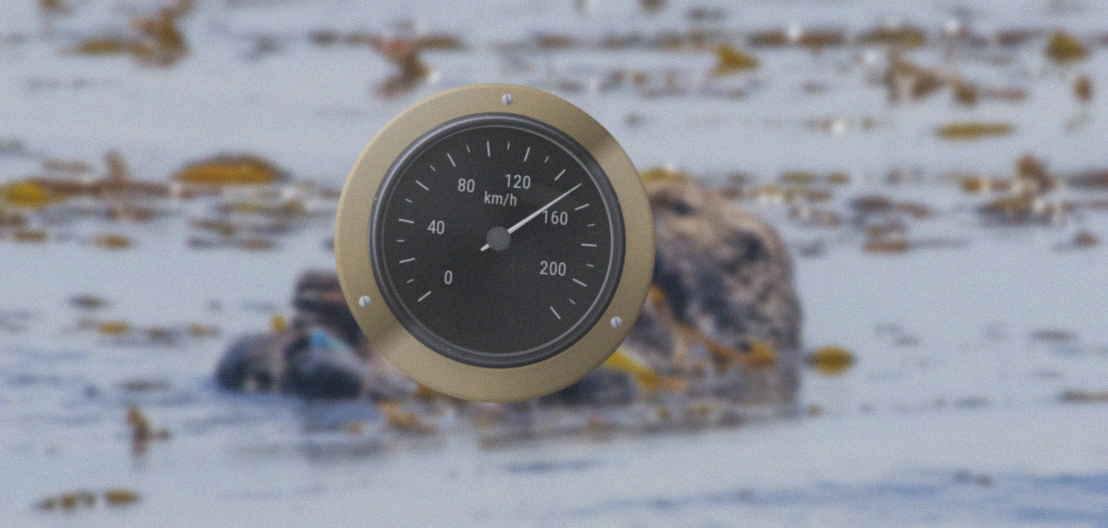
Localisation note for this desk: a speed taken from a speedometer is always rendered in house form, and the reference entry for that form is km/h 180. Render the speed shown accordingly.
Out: km/h 150
